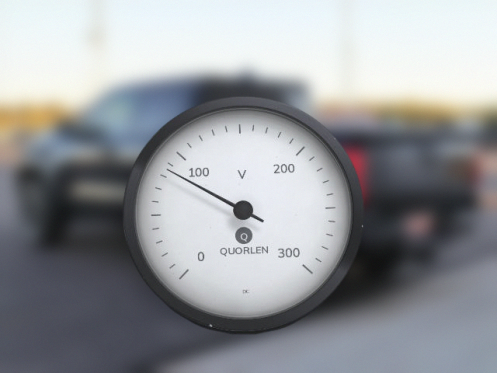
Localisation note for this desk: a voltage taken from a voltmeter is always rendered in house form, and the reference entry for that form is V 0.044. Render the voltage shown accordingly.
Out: V 85
